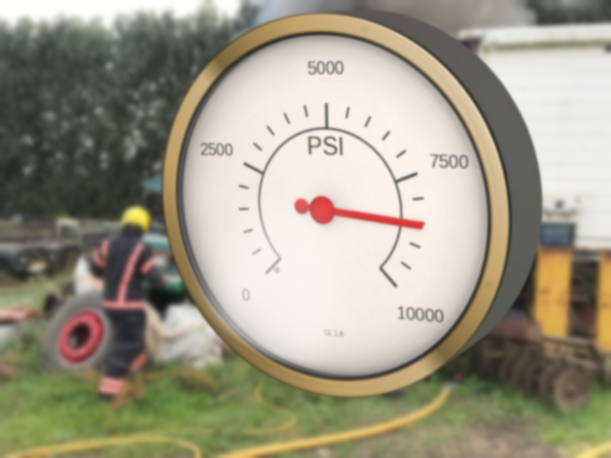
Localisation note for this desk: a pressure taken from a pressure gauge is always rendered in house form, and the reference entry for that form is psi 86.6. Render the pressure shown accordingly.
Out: psi 8500
